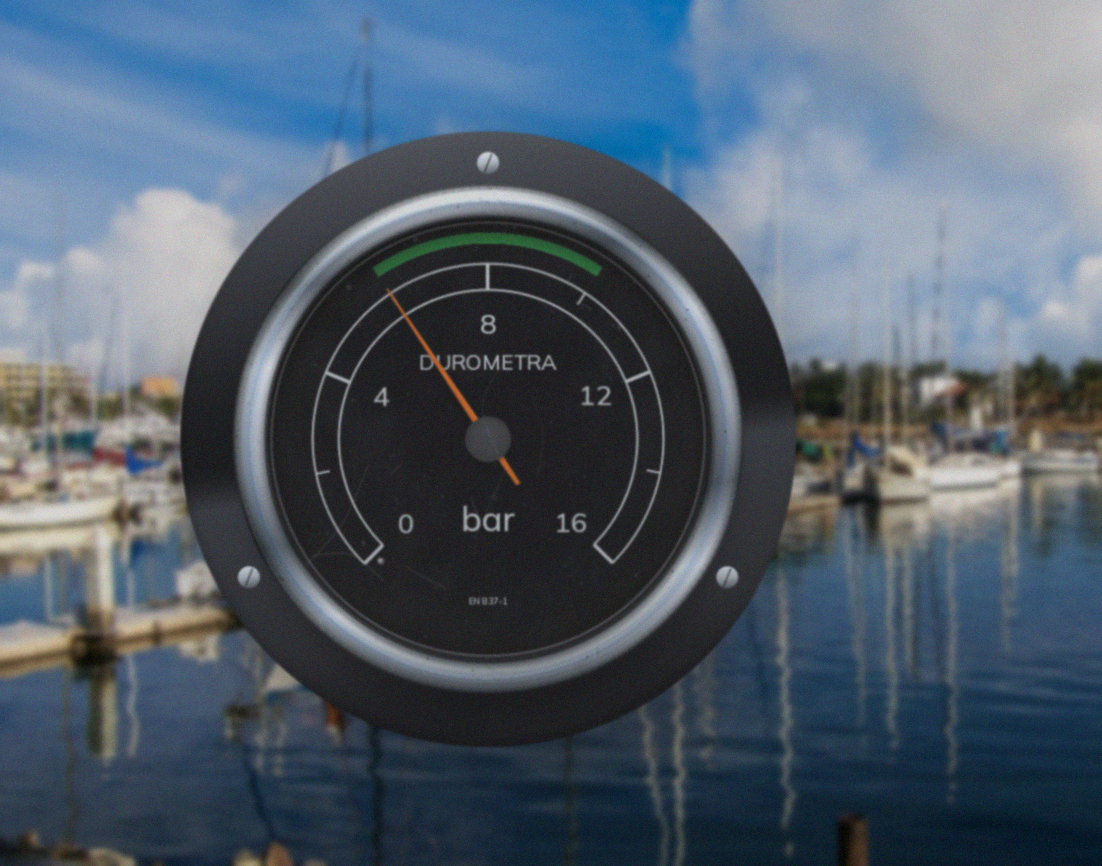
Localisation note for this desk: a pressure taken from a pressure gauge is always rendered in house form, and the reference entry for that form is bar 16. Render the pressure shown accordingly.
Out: bar 6
